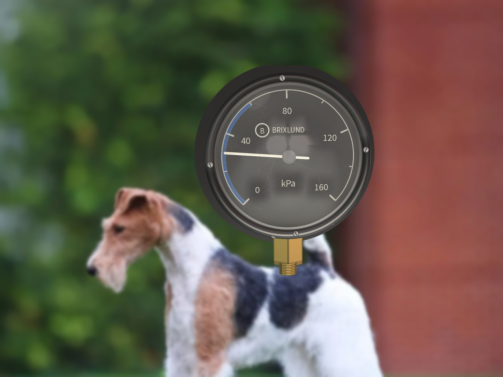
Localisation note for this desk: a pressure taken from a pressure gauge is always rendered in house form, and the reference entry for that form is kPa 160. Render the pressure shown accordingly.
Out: kPa 30
